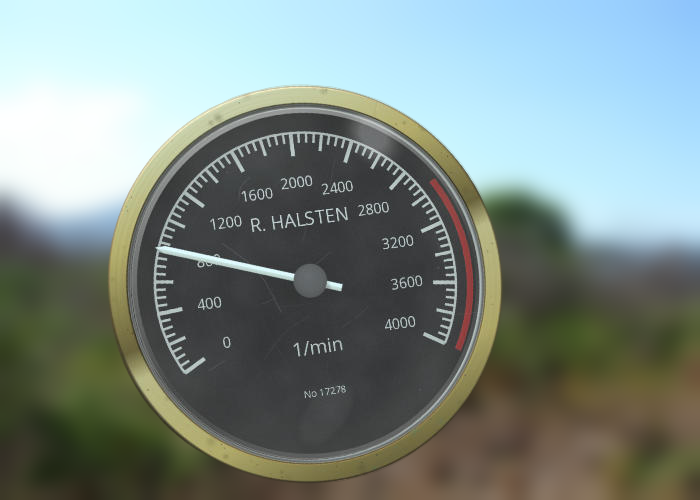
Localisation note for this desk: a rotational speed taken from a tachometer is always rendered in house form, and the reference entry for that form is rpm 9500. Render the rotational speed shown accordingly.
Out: rpm 800
